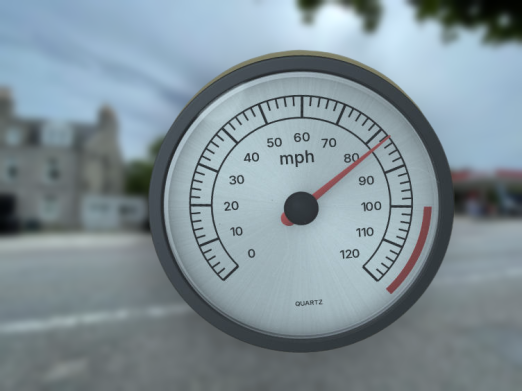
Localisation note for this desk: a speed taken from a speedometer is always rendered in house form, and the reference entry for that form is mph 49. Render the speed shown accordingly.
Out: mph 82
